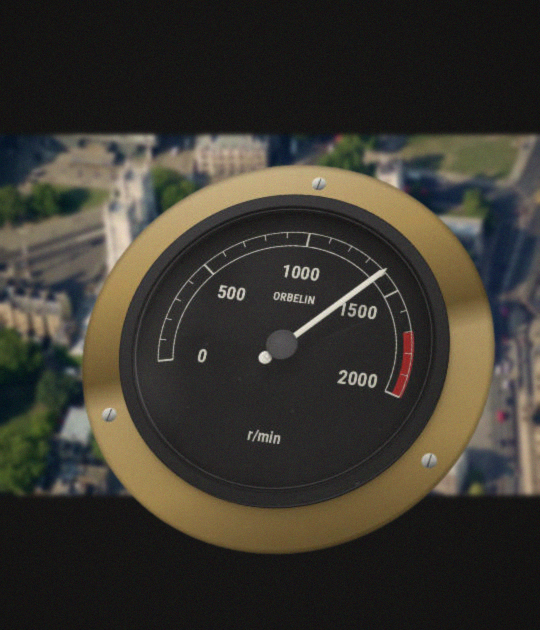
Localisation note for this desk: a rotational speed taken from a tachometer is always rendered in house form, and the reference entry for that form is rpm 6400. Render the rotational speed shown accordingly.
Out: rpm 1400
